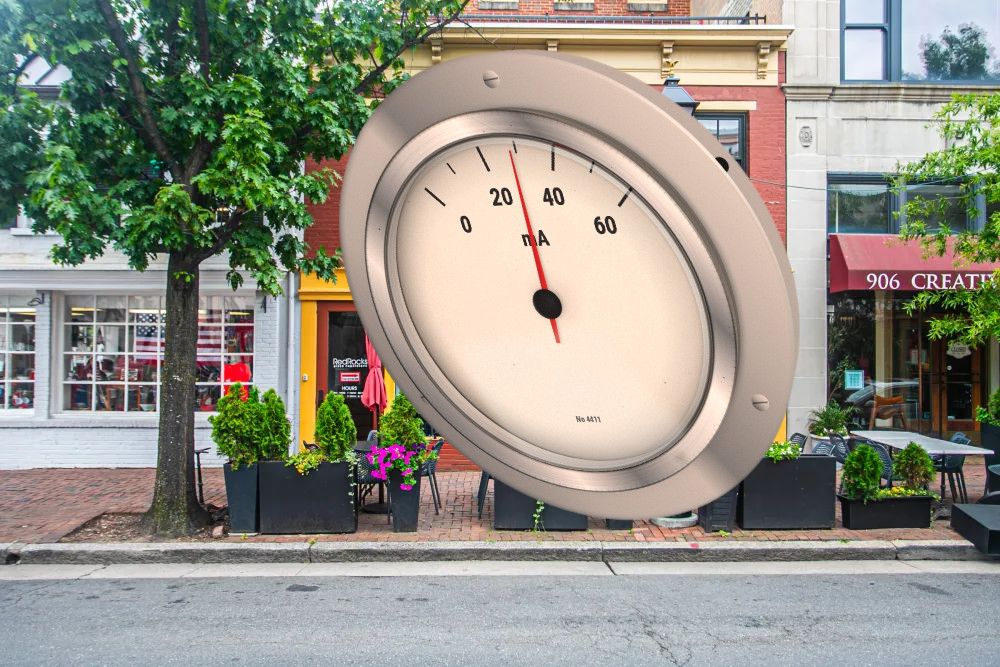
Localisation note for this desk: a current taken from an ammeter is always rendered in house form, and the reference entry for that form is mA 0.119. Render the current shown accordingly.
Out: mA 30
